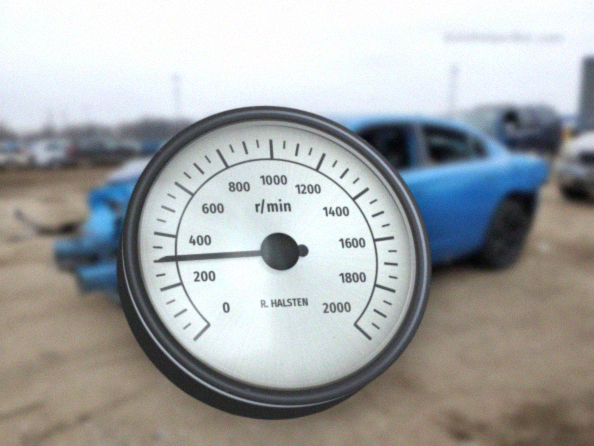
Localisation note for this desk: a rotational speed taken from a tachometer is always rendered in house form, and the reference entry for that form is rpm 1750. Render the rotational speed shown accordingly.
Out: rpm 300
